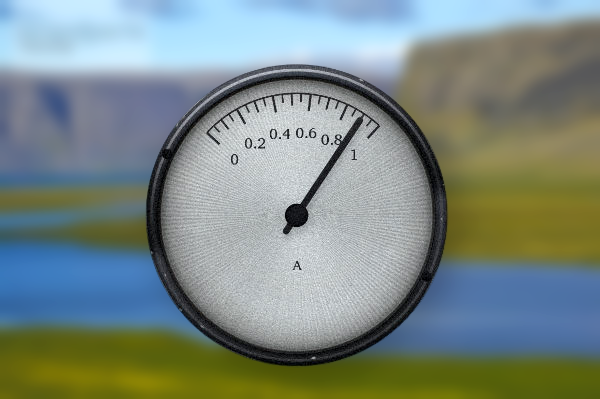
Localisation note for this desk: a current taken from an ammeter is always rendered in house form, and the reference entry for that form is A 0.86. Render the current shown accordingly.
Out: A 0.9
